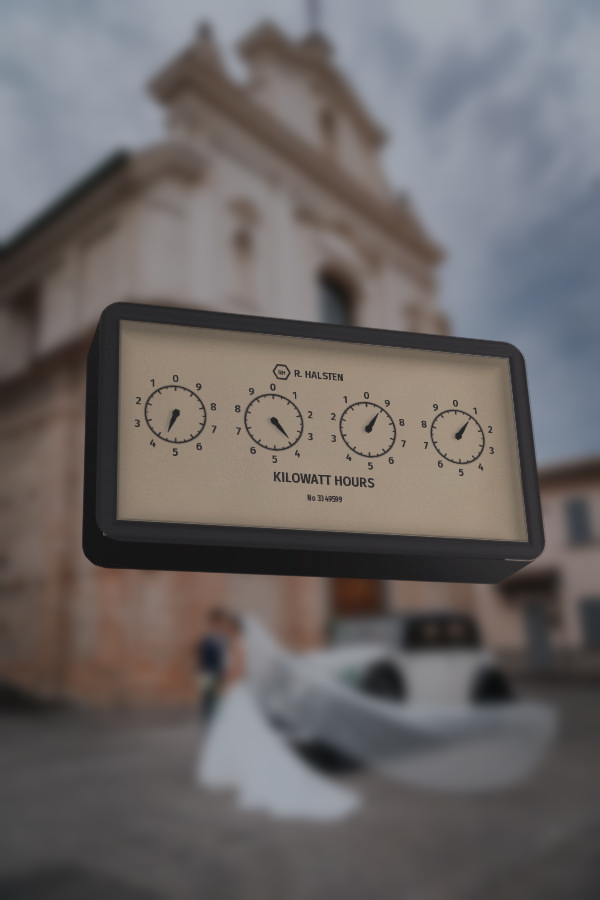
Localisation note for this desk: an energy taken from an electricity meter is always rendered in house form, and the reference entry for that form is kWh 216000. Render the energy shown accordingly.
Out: kWh 4391
